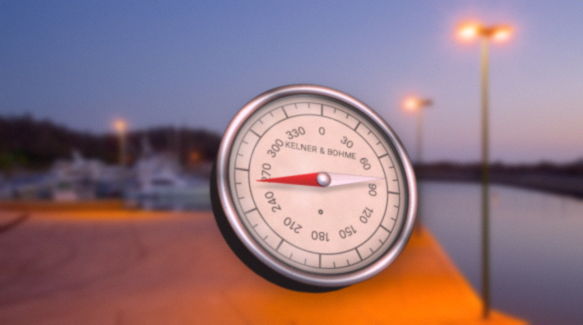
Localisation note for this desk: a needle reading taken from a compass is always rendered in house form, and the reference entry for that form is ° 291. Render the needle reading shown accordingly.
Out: ° 260
